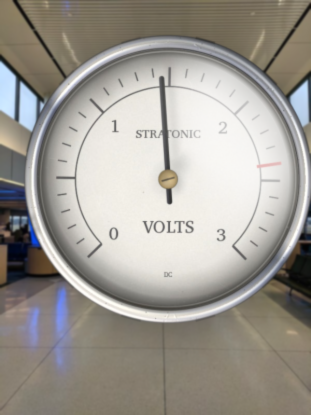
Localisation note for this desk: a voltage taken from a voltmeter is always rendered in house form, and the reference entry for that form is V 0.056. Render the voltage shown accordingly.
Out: V 1.45
